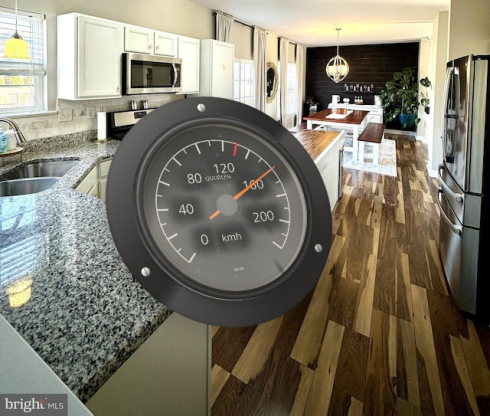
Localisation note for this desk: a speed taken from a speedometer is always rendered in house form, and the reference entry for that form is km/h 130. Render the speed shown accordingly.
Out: km/h 160
